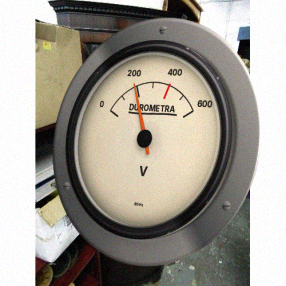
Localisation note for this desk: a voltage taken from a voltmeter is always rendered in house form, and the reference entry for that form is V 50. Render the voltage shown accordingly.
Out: V 200
